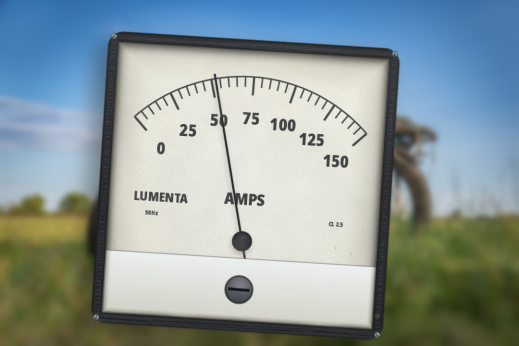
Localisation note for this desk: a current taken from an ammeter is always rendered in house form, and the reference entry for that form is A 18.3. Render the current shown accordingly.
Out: A 52.5
